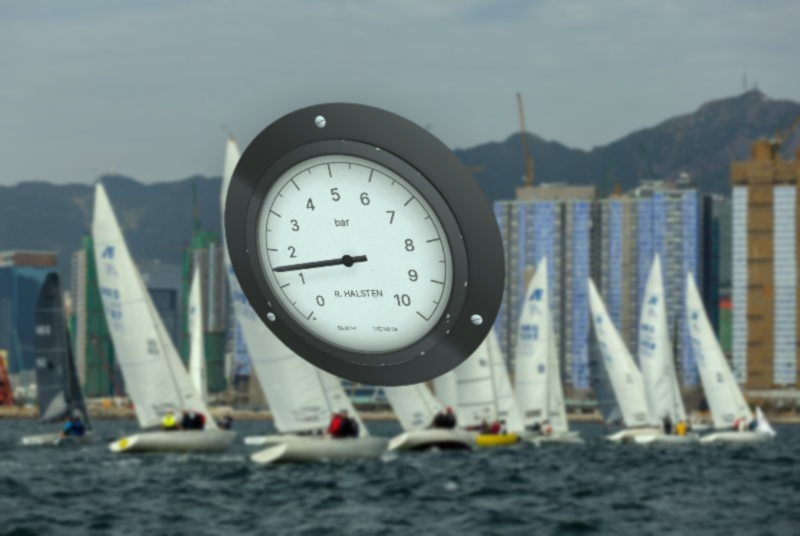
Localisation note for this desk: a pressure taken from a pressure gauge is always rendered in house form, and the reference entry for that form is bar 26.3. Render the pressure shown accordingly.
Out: bar 1.5
